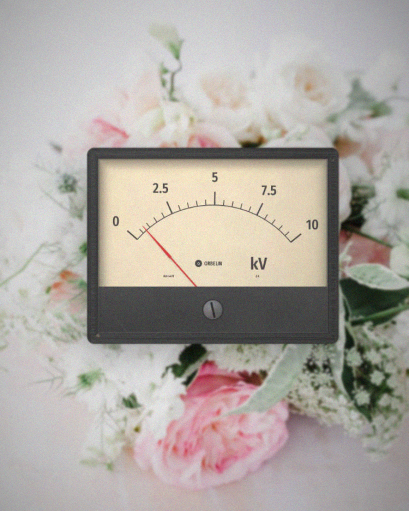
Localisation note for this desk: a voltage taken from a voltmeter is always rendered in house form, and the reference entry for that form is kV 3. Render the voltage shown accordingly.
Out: kV 0.75
